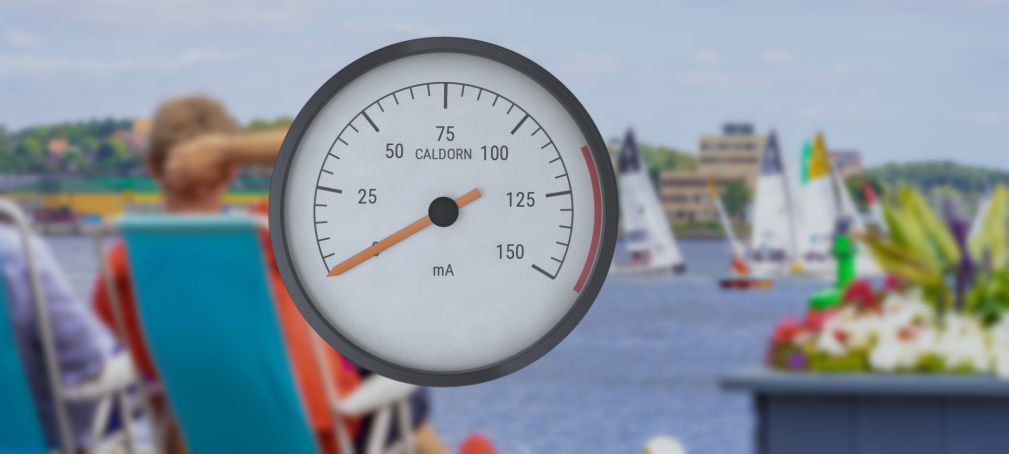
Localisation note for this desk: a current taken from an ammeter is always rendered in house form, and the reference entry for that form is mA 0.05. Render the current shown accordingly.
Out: mA 0
